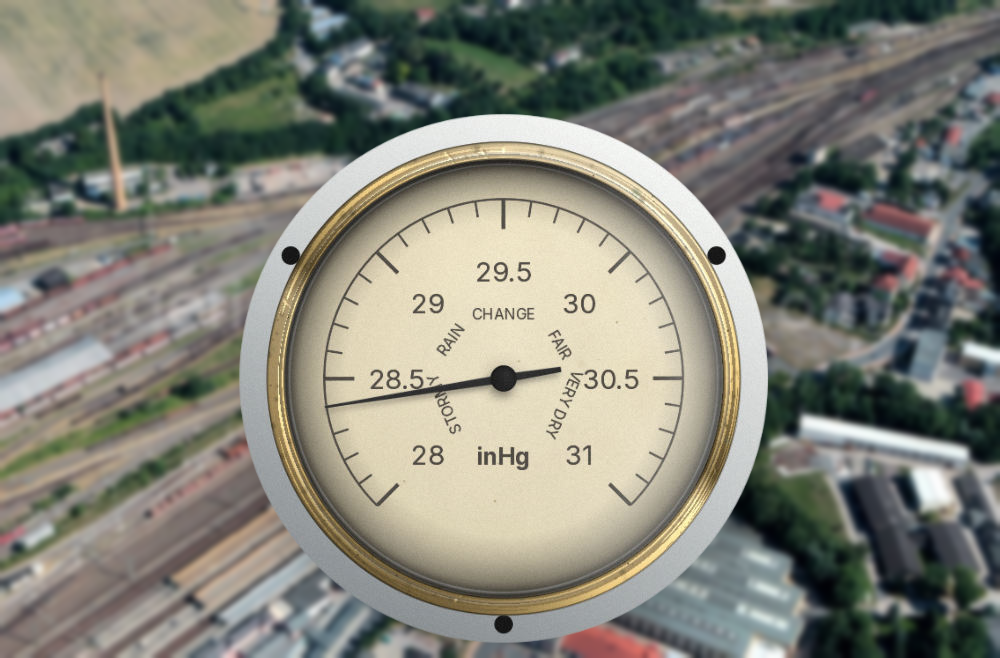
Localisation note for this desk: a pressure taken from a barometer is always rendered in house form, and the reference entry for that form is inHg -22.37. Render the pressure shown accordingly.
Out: inHg 28.4
